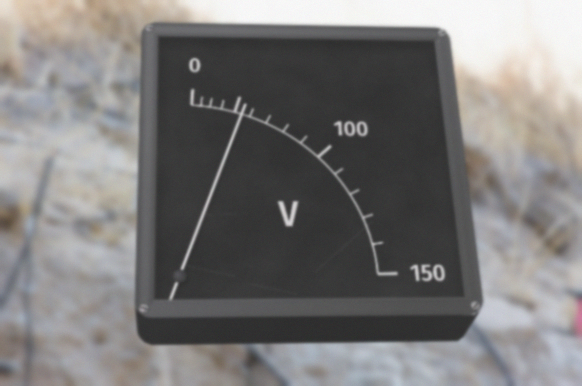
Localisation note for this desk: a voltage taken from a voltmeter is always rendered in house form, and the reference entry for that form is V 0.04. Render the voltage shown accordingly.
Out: V 55
